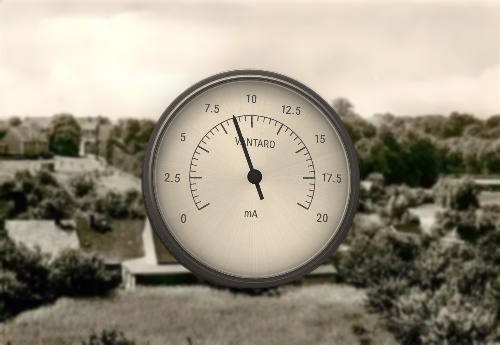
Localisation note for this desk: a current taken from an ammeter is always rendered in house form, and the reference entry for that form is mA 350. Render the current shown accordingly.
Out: mA 8.5
